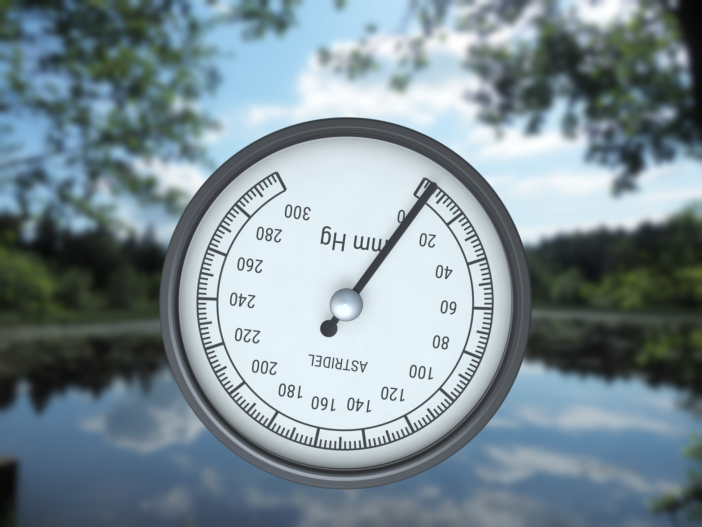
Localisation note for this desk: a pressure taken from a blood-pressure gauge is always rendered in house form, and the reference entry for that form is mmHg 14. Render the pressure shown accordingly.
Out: mmHg 4
